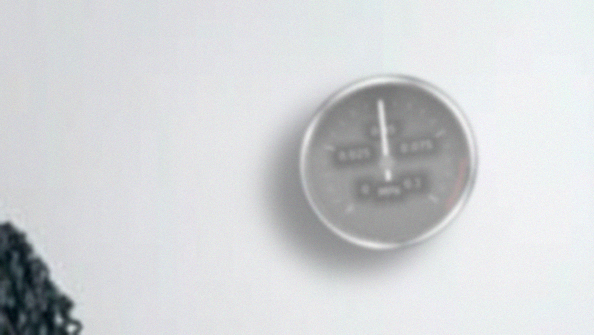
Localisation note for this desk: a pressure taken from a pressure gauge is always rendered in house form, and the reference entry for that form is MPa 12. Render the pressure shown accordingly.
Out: MPa 0.05
